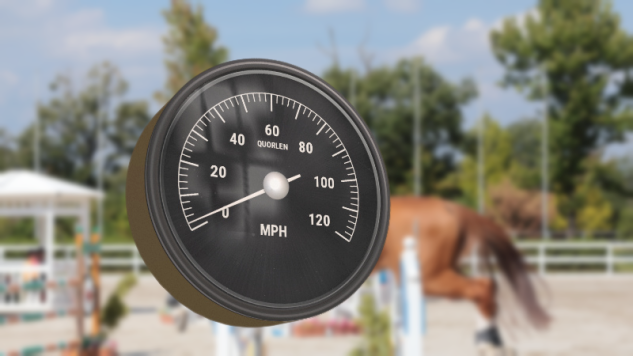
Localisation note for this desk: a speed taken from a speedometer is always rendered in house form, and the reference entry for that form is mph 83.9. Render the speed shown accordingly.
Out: mph 2
